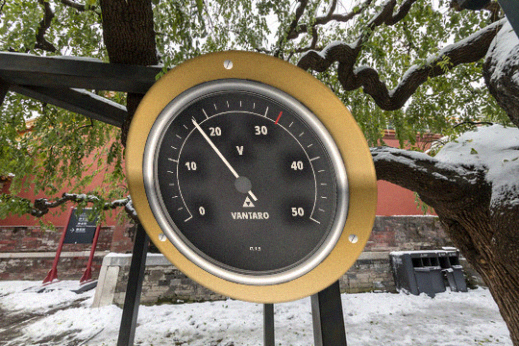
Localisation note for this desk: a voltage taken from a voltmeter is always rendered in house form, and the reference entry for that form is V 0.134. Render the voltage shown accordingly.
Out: V 18
